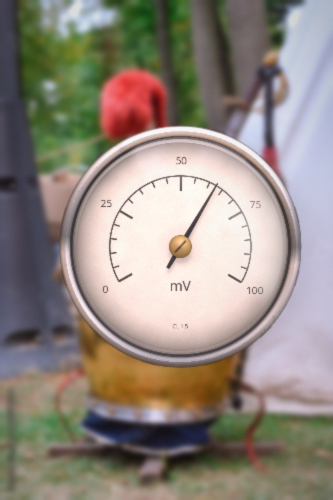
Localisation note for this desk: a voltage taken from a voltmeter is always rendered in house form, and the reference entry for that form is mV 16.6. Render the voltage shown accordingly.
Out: mV 62.5
